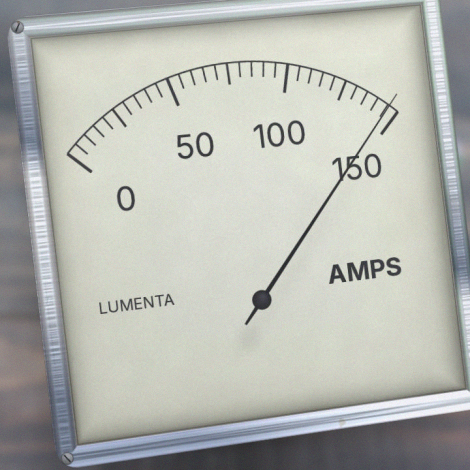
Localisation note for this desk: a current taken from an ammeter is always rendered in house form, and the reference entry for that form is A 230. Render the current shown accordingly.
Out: A 145
